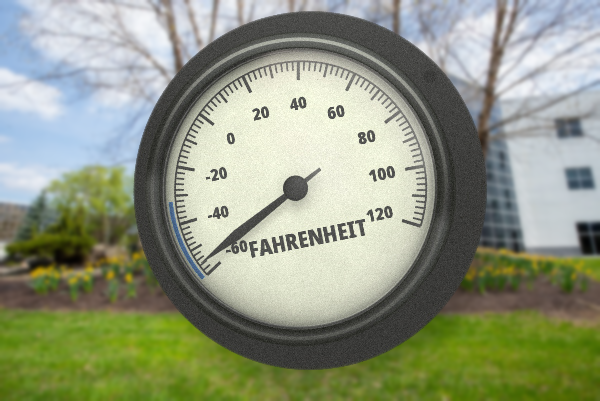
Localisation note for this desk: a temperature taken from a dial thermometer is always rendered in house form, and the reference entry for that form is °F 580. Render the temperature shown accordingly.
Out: °F -56
